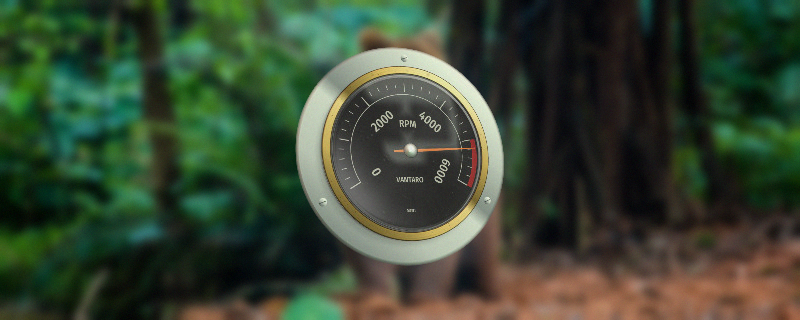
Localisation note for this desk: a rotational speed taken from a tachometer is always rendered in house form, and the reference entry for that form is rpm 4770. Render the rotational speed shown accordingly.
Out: rpm 5200
